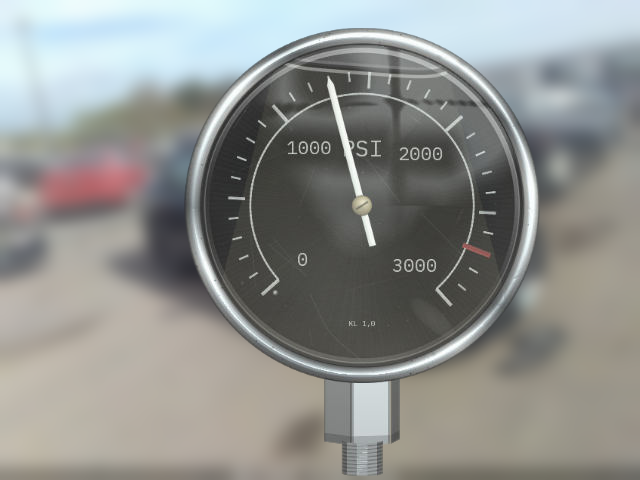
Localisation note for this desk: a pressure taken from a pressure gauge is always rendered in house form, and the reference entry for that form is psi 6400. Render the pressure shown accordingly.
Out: psi 1300
